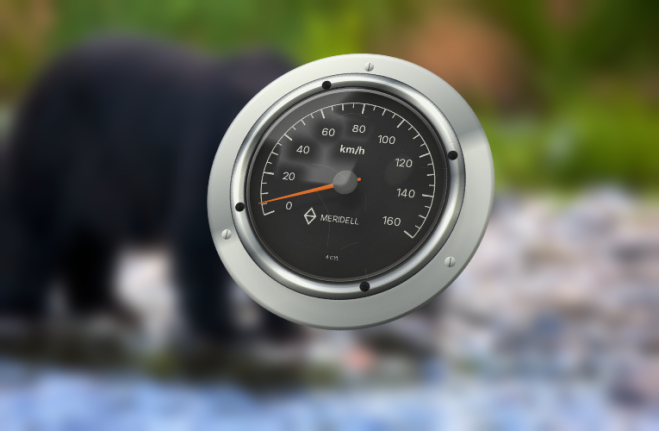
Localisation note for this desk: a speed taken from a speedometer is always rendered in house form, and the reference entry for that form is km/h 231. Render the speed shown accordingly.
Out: km/h 5
